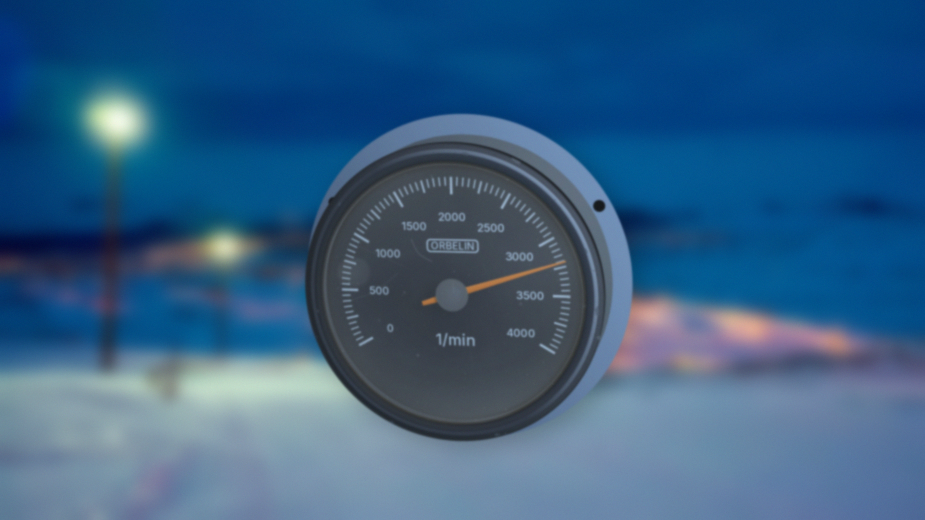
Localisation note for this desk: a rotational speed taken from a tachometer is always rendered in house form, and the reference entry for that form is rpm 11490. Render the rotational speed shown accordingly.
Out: rpm 3200
